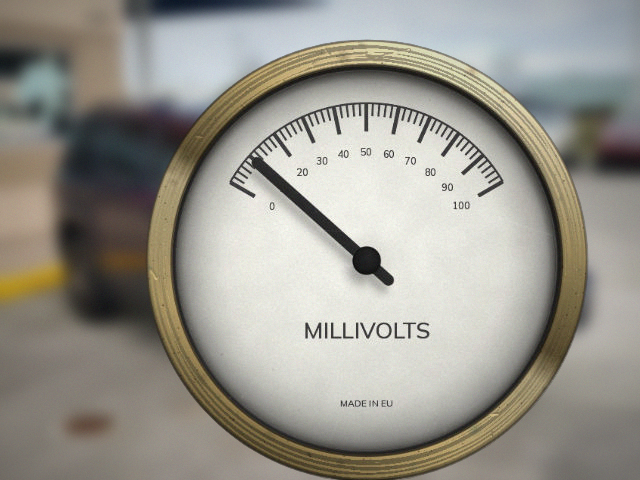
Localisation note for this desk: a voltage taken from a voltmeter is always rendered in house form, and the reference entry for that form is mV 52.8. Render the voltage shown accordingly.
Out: mV 10
